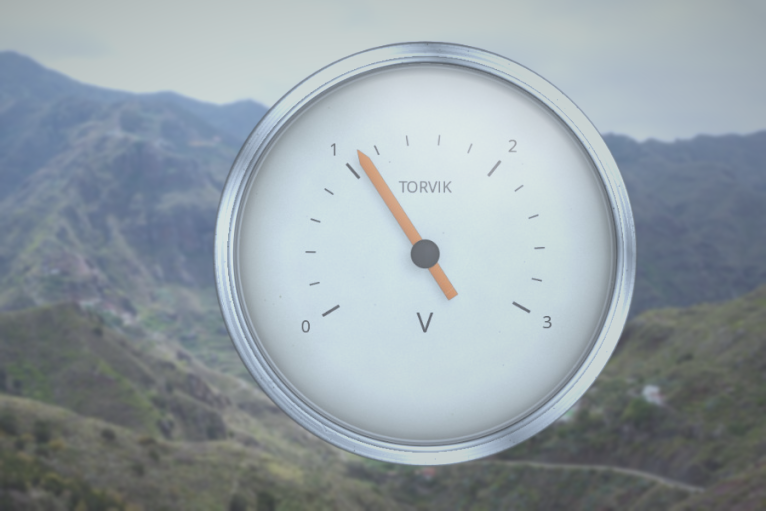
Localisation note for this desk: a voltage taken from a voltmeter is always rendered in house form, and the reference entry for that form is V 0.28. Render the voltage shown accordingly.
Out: V 1.1
